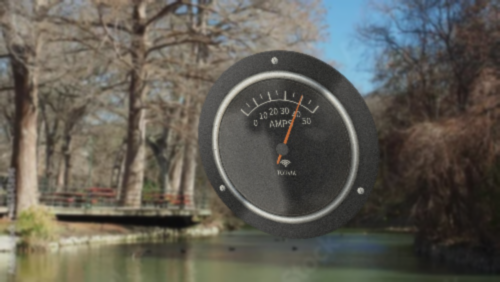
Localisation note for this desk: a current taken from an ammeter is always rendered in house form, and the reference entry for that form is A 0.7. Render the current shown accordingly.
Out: A 40
